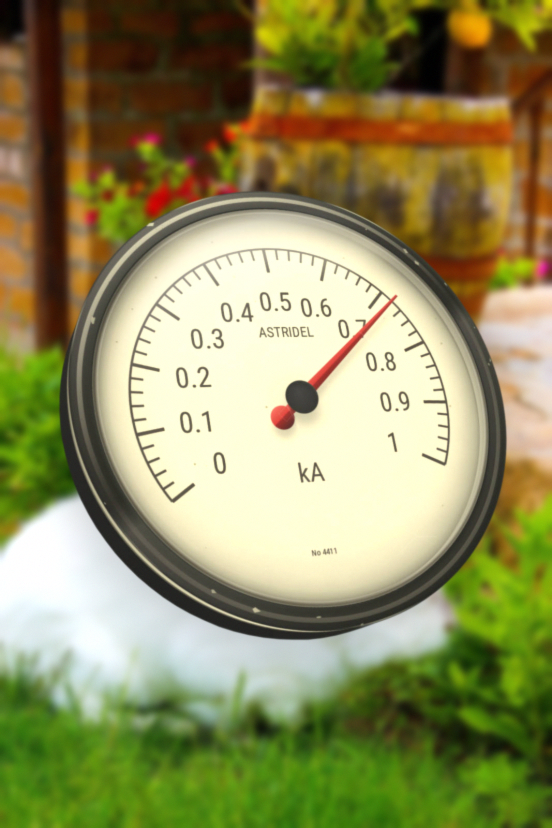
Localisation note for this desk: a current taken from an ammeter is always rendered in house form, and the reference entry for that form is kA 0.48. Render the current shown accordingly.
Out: kA 0.72
